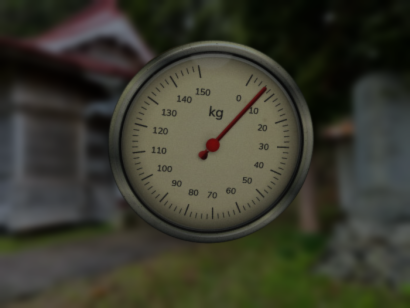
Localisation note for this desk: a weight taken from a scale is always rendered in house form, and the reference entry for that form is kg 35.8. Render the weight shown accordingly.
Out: kg 6
